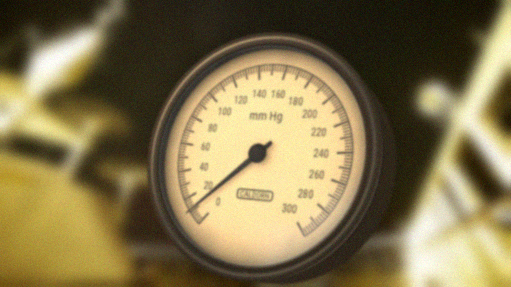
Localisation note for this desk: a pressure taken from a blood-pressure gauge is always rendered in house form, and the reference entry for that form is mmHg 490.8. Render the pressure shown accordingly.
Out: mmHg 10
